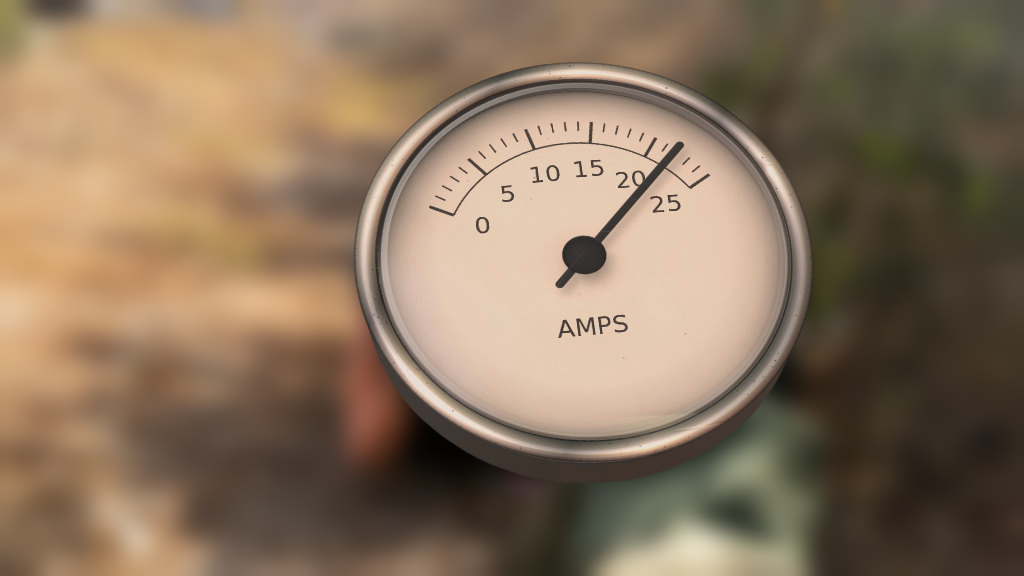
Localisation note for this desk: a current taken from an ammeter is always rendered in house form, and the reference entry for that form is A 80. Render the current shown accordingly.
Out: A 22
